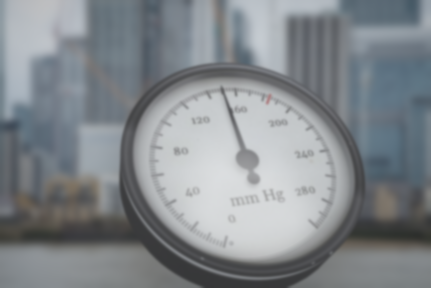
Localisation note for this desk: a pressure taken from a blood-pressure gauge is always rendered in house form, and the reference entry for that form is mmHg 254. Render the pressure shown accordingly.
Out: mmHg 150
